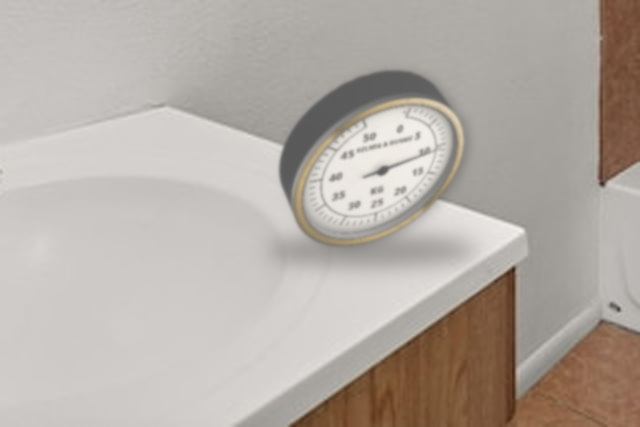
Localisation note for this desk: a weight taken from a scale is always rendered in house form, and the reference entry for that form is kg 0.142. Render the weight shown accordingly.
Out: kg 10
